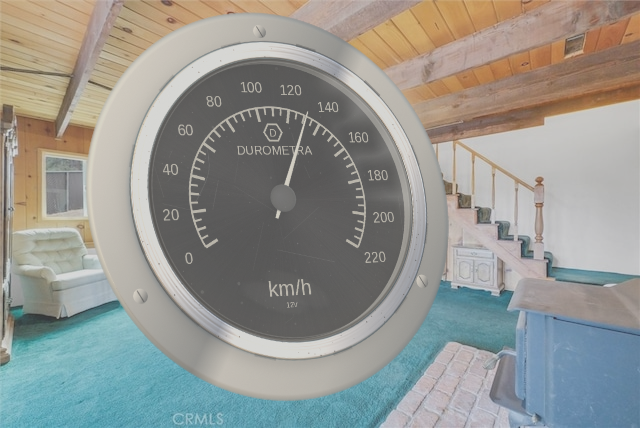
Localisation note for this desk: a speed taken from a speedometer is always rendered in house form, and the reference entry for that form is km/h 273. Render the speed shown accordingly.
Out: km/h 130
